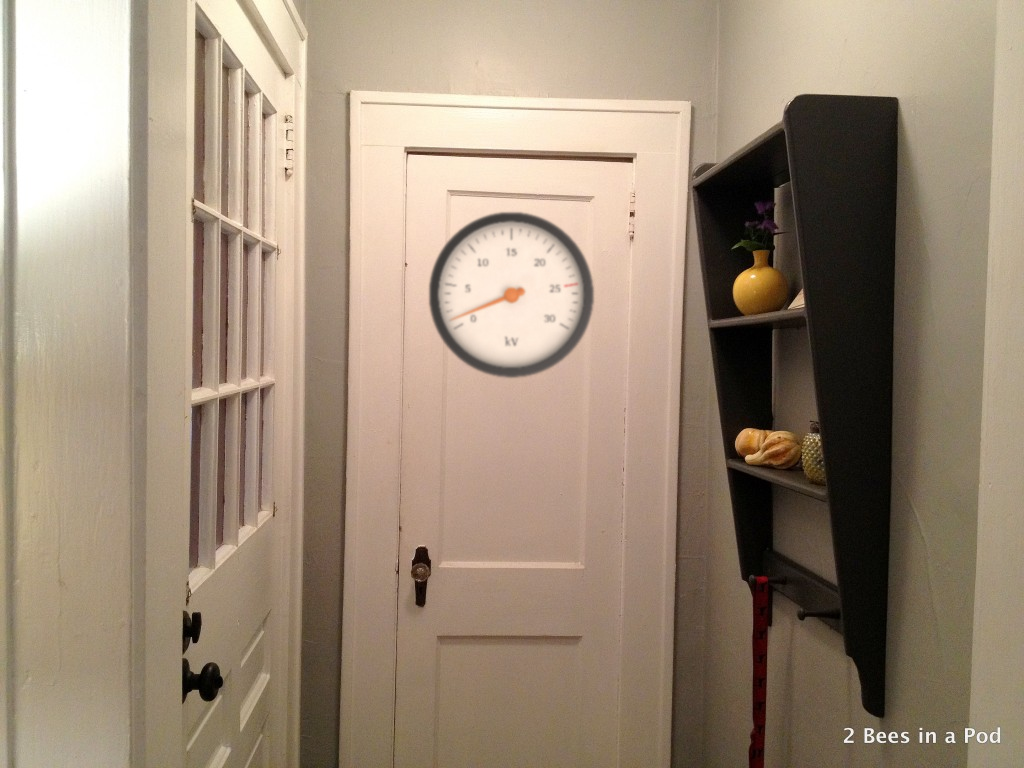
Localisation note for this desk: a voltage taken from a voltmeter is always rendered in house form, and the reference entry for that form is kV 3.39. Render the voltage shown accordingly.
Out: kV 1
